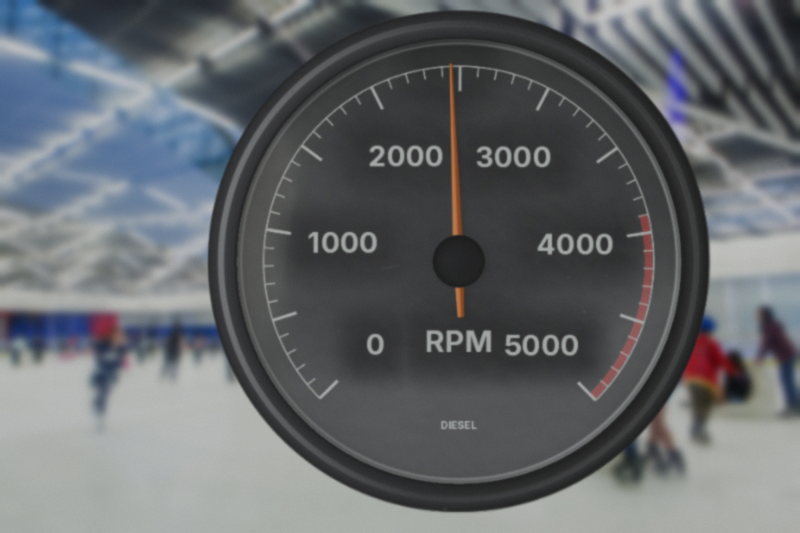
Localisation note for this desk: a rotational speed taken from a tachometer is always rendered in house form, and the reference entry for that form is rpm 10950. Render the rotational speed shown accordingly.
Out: rpm 2450
